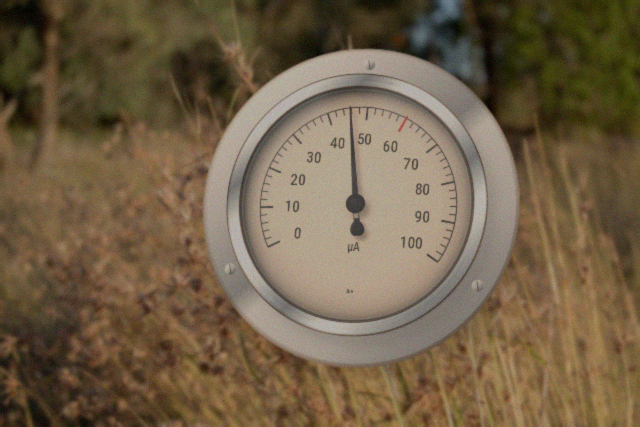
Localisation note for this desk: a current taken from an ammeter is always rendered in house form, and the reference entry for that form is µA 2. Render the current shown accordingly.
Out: µA 46
